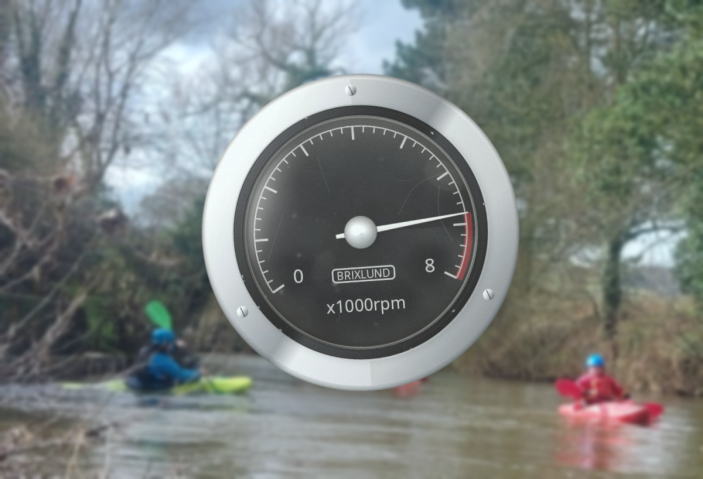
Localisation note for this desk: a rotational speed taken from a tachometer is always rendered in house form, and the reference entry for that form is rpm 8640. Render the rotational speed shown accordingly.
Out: rpm 6800
